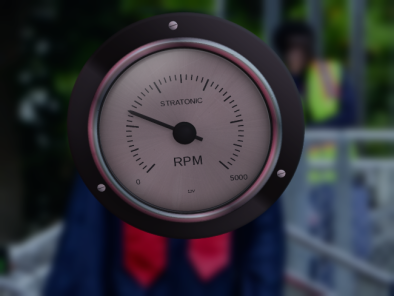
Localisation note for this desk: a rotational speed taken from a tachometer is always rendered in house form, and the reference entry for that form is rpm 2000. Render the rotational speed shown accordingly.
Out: rpm 1300
